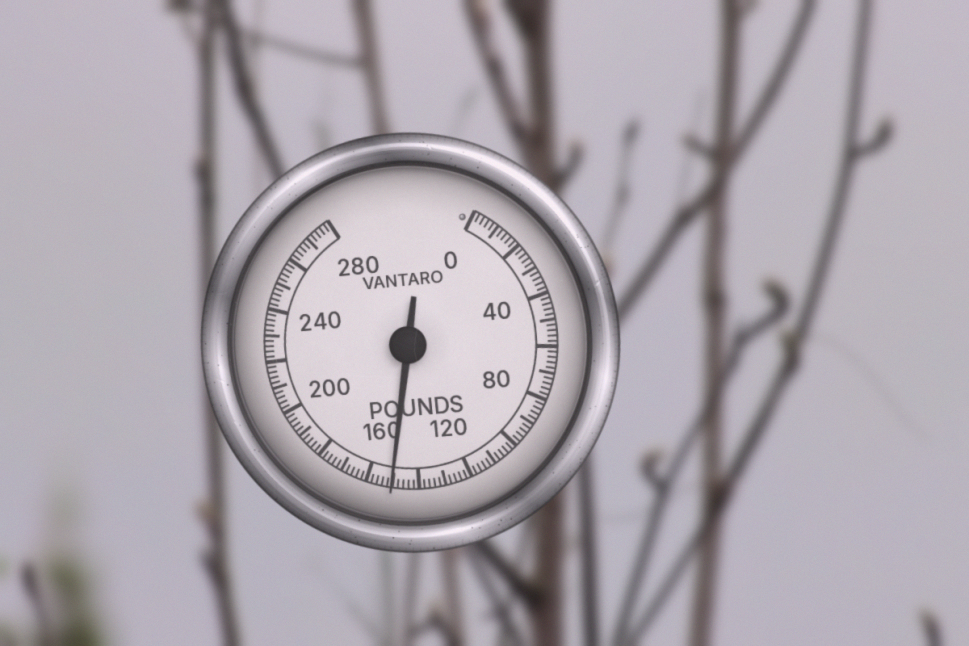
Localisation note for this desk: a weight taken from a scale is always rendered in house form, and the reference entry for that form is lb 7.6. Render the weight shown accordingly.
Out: lb 150
